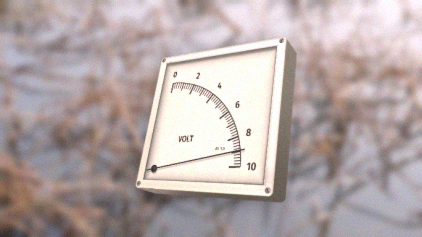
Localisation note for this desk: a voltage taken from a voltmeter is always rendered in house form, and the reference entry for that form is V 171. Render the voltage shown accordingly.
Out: V 9
